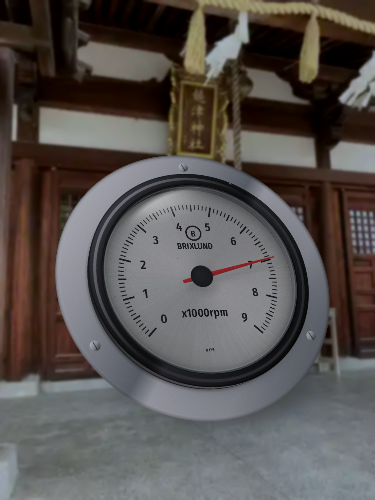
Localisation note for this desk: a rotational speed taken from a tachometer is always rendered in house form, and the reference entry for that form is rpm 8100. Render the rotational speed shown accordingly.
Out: rpm 7000
